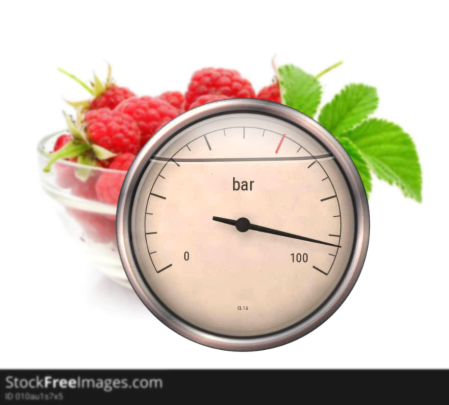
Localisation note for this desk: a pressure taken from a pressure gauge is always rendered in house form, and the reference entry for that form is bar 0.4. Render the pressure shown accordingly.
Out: bar 92.5
